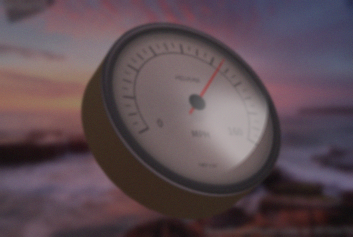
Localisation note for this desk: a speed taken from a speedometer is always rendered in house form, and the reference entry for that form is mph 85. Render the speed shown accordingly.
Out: mph 105
